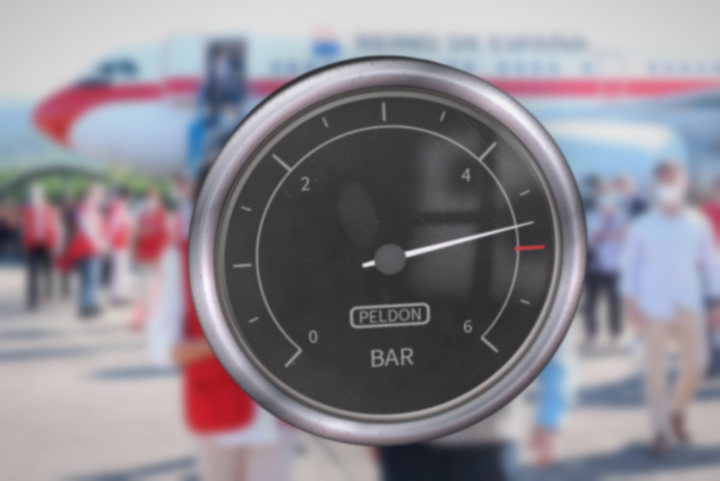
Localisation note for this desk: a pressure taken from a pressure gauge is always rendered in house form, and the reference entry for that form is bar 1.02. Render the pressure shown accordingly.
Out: bar 4.75
